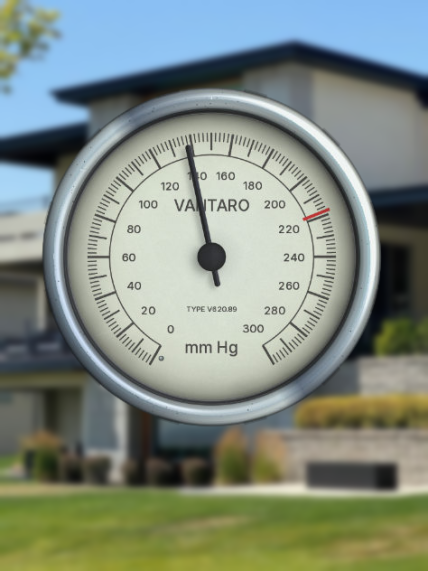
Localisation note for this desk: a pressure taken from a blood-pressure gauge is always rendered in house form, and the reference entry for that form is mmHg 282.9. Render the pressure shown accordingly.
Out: mmHg 138
